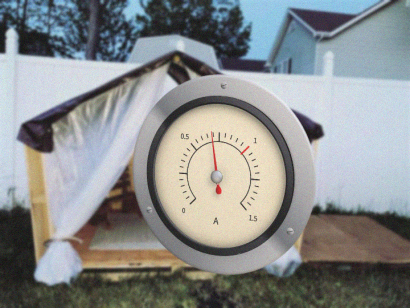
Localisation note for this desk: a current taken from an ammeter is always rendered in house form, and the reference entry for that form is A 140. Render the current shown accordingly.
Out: A 0.7
